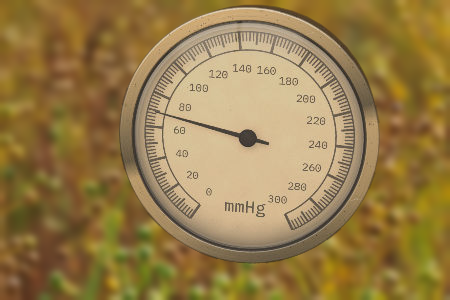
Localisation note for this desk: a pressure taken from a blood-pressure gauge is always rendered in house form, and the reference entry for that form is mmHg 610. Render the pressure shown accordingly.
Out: mmHg 70
